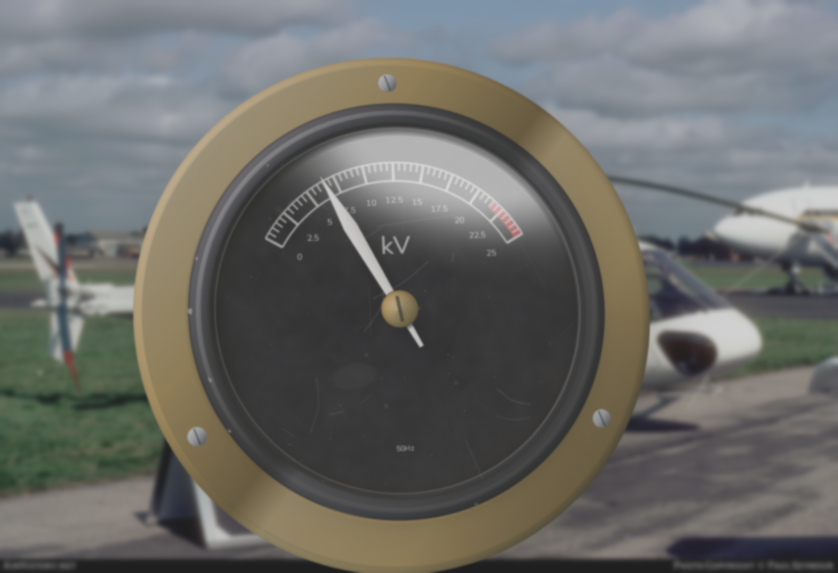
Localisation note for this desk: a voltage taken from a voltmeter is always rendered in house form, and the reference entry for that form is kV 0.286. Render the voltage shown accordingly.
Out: kV 6.5
